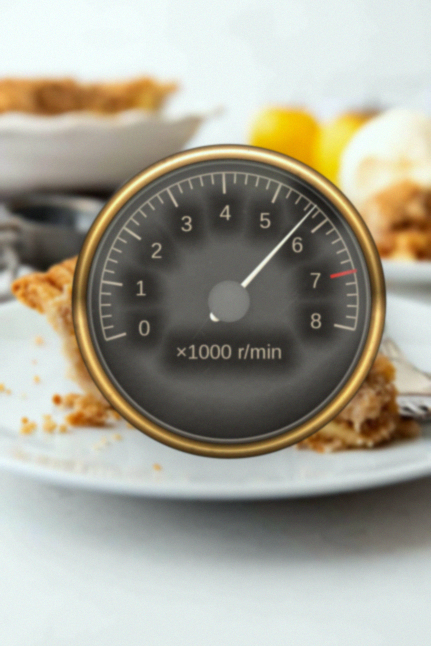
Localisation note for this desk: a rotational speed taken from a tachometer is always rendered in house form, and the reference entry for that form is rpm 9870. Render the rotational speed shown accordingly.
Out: rpm 5700
